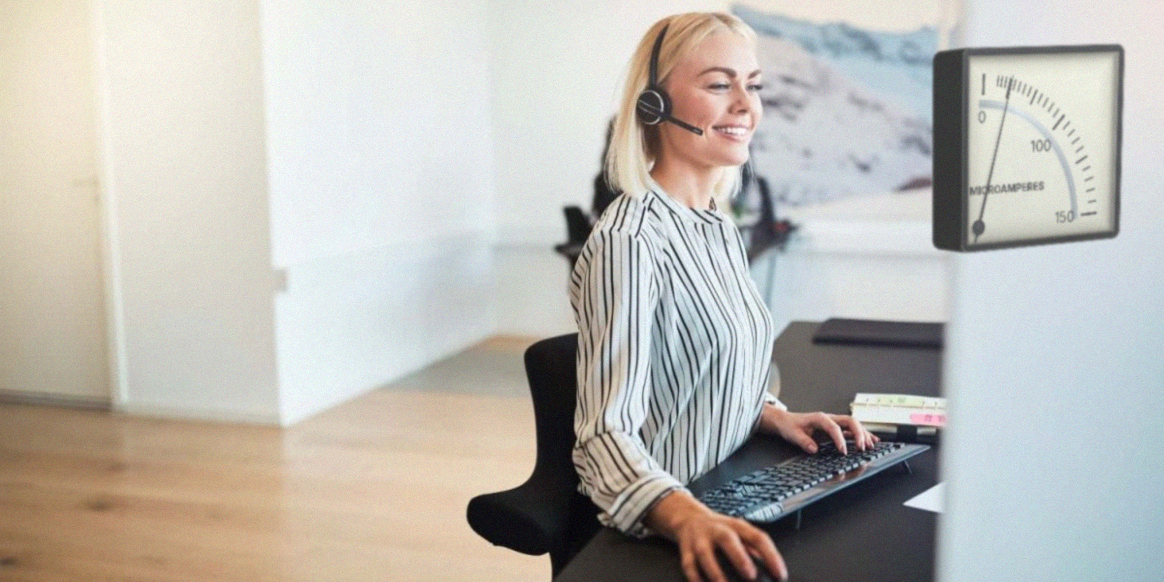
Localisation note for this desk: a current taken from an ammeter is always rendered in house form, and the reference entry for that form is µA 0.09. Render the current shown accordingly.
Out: µA 50
